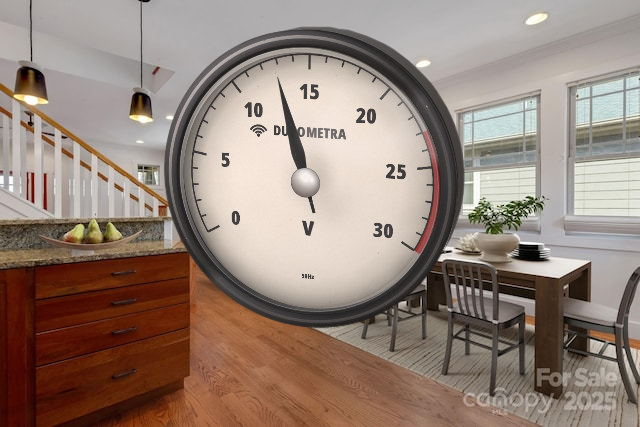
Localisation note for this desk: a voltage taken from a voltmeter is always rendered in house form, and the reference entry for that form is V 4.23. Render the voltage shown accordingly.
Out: V 13
